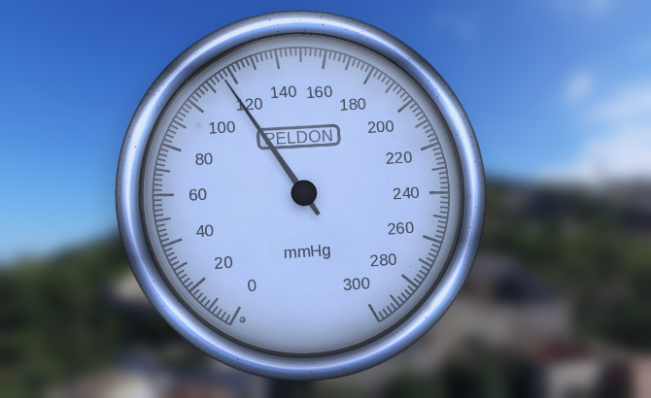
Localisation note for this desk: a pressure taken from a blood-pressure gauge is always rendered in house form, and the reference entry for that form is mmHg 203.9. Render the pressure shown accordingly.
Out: mmHg 116
